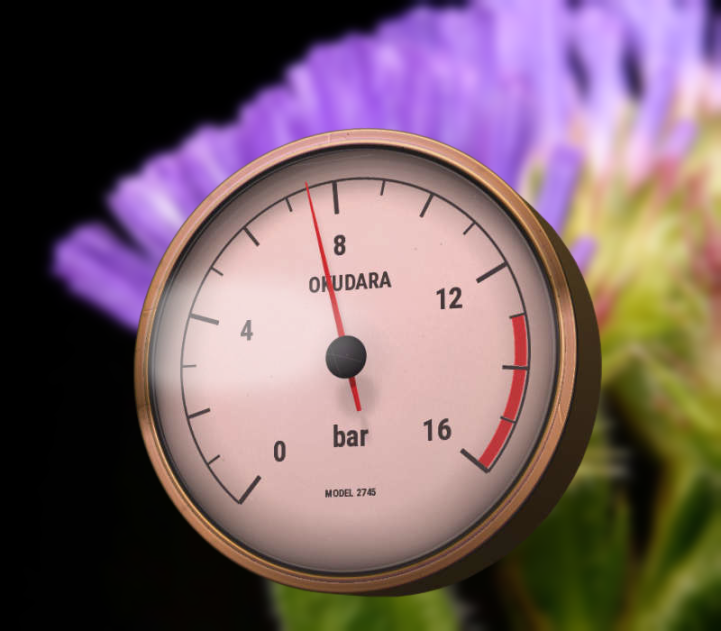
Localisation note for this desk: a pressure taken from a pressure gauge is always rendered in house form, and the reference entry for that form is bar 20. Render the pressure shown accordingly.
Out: bar 7.5
